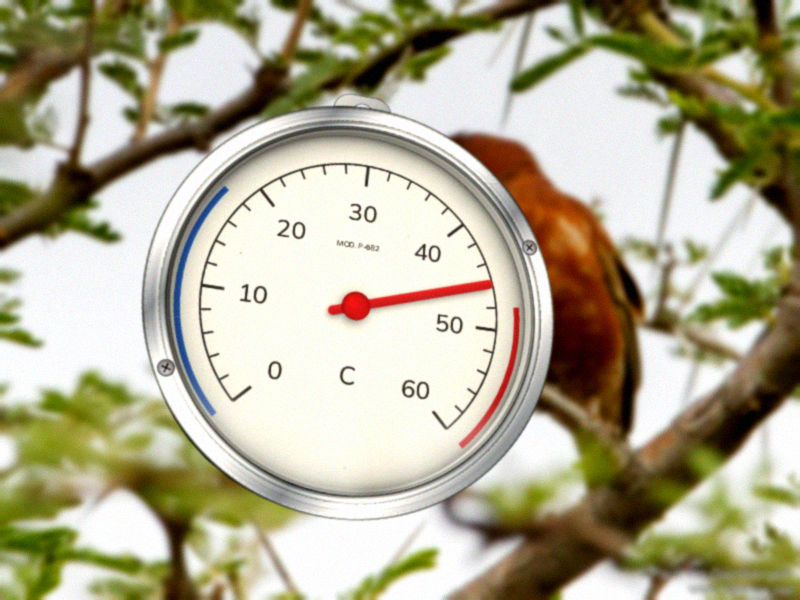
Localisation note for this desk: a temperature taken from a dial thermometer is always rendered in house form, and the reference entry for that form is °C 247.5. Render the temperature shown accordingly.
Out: °C 46
